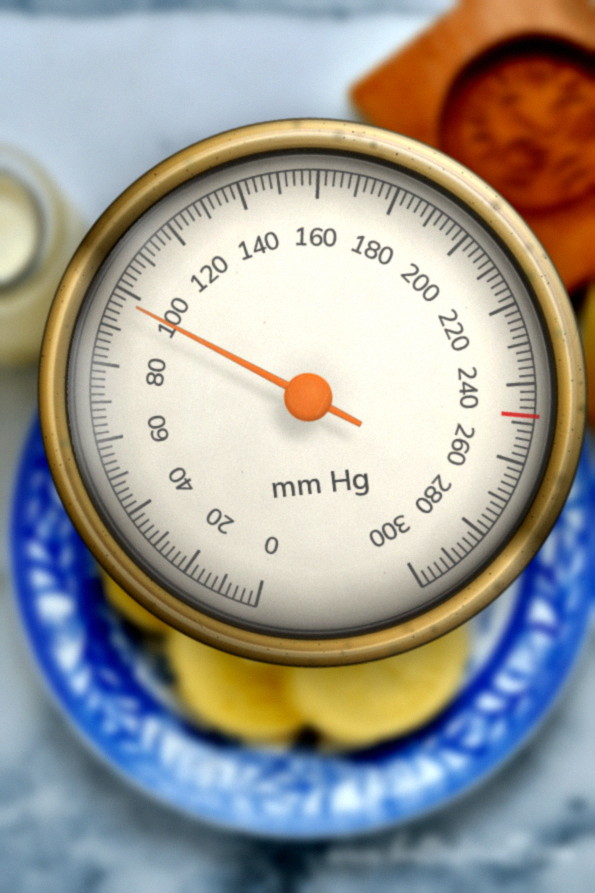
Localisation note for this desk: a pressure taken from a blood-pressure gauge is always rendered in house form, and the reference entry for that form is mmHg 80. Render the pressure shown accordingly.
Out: mmHg 98
